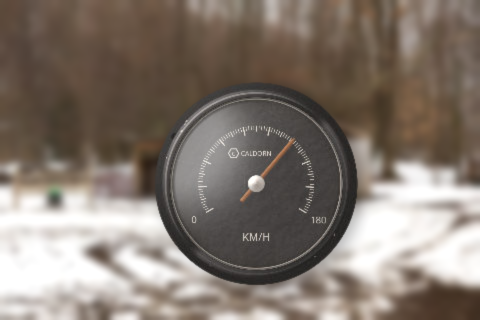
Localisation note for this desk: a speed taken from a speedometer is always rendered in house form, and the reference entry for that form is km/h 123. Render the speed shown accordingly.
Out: km/h 120
